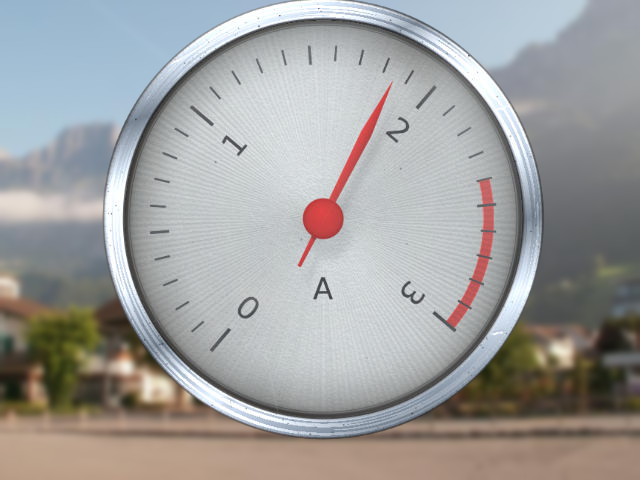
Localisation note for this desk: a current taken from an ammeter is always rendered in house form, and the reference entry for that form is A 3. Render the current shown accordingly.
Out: A 1.85
